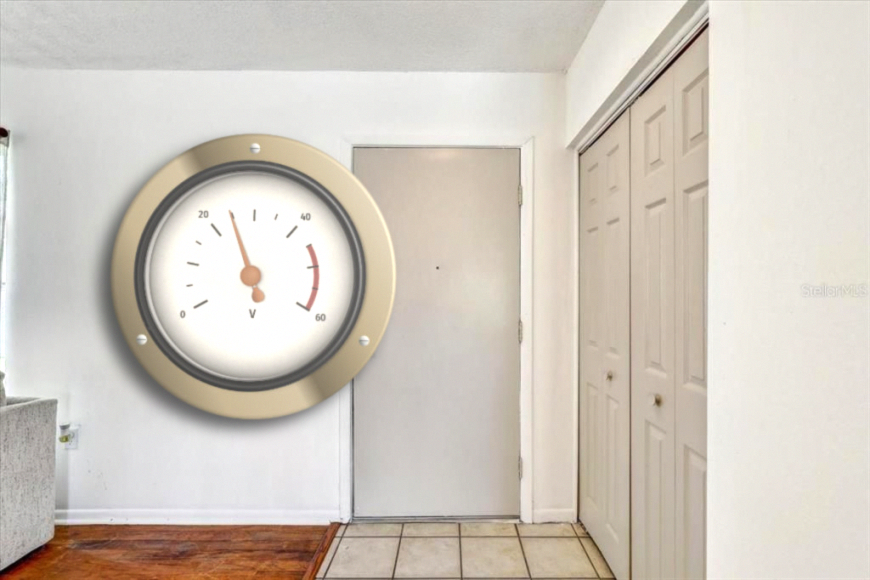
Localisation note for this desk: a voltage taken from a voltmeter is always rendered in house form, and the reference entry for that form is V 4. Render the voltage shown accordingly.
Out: V 25
